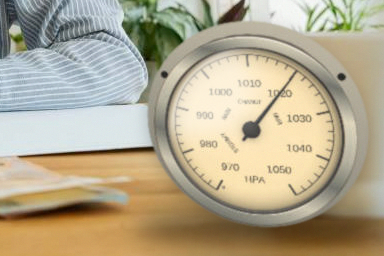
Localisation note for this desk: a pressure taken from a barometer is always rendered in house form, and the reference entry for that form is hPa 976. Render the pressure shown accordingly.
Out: hPa 1020
